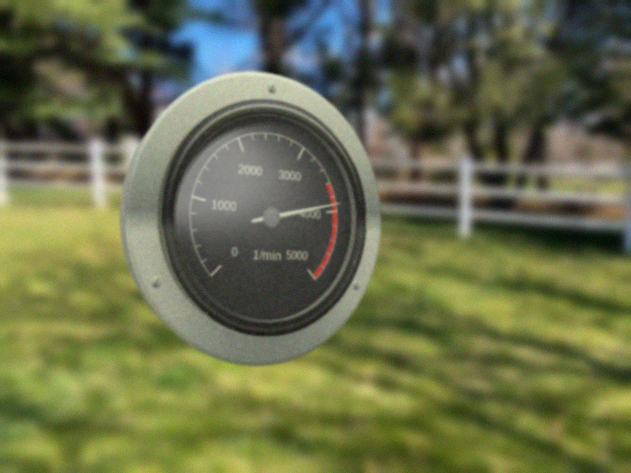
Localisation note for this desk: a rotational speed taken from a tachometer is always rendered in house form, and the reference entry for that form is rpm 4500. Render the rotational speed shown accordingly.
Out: rpm 3900
